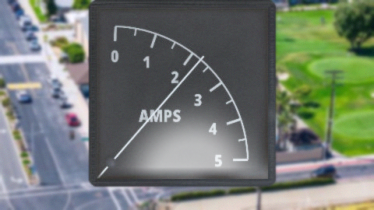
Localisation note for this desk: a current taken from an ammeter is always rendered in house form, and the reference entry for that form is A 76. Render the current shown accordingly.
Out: A 2.25
